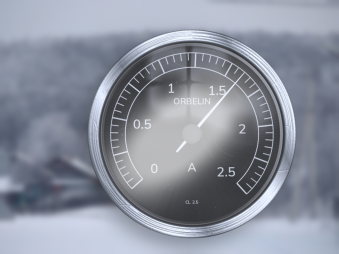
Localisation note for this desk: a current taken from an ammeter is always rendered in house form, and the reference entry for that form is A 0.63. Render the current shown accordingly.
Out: A 1.6
